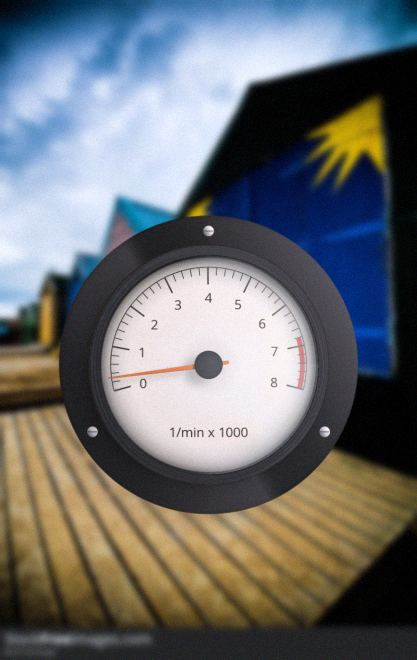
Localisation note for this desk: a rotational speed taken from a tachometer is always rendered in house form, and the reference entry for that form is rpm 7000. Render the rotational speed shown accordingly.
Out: rpm 300
